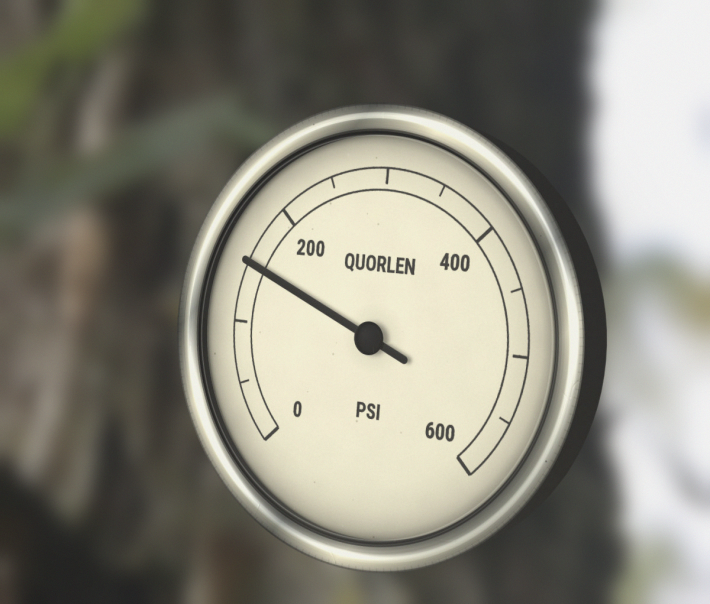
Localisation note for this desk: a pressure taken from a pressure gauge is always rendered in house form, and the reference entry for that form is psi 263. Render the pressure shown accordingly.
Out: psi 150
